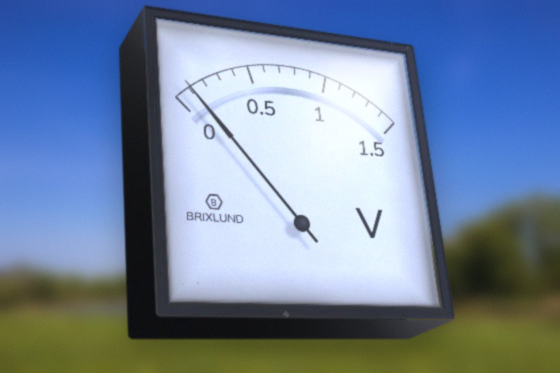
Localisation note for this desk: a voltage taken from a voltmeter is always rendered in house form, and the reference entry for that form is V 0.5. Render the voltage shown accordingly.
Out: V 0.1
